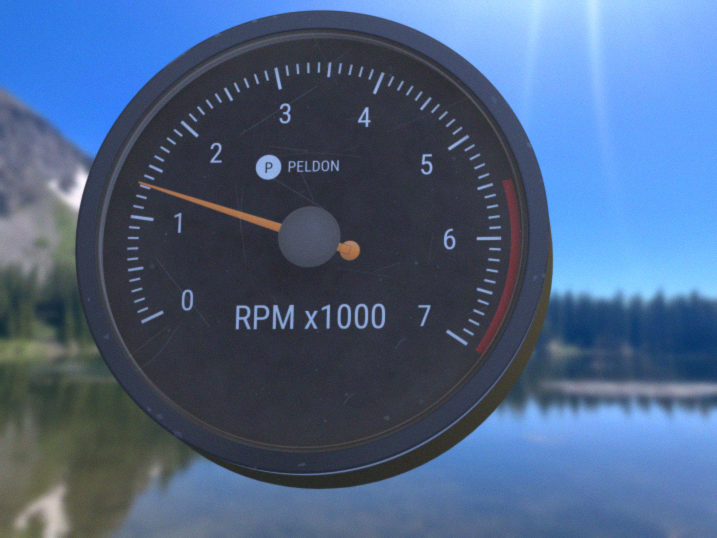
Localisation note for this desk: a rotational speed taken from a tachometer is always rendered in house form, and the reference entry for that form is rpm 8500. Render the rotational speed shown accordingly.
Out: rpm 1300
